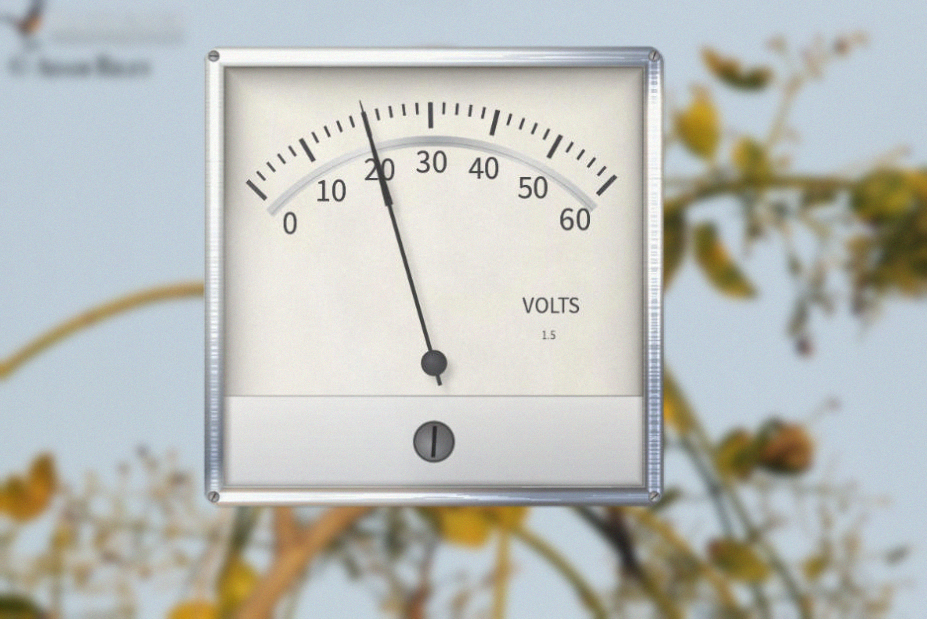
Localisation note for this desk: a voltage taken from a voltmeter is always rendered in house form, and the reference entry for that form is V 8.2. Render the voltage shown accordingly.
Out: V 20
